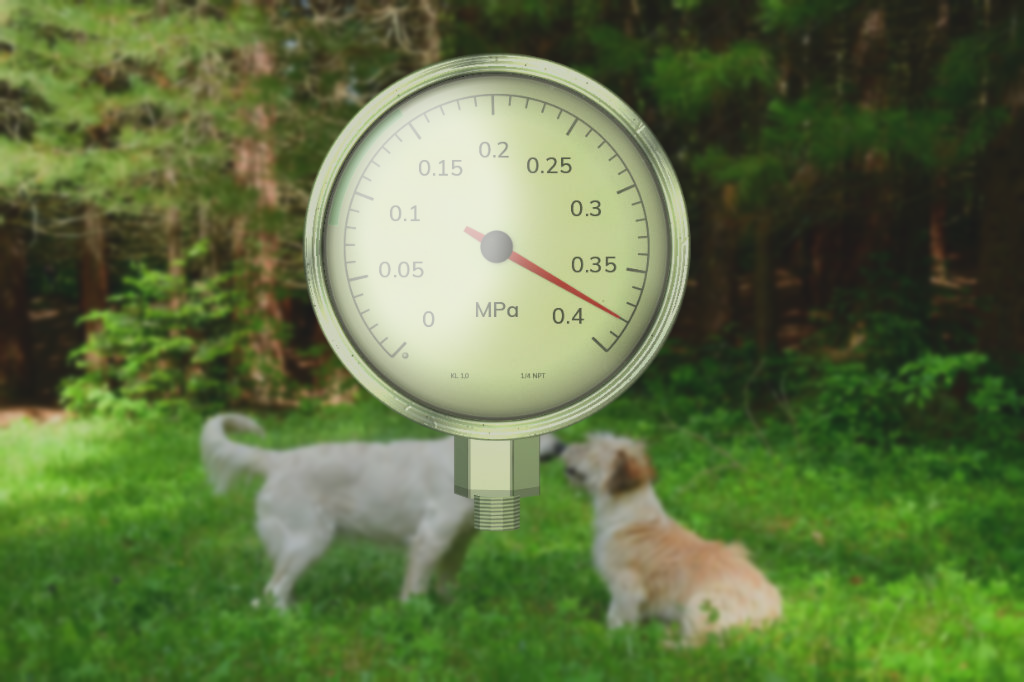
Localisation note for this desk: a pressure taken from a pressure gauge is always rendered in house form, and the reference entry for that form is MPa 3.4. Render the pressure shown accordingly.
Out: MPa 0.38
